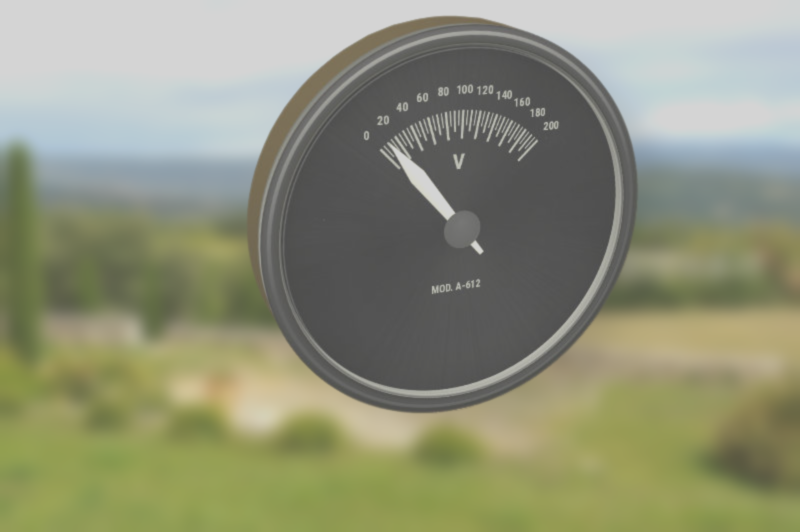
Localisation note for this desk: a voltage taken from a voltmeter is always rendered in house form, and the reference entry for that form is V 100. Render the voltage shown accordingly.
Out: V 10
